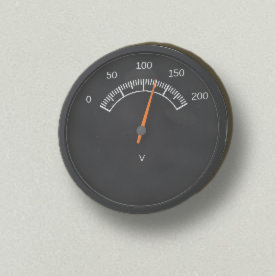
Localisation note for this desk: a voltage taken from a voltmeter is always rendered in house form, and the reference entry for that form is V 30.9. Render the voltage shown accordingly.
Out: V 125
